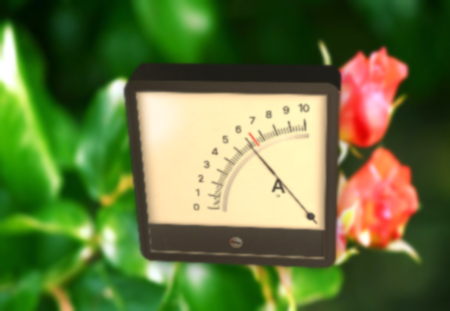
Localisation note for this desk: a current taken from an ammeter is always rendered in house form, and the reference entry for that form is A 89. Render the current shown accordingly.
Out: A 6
